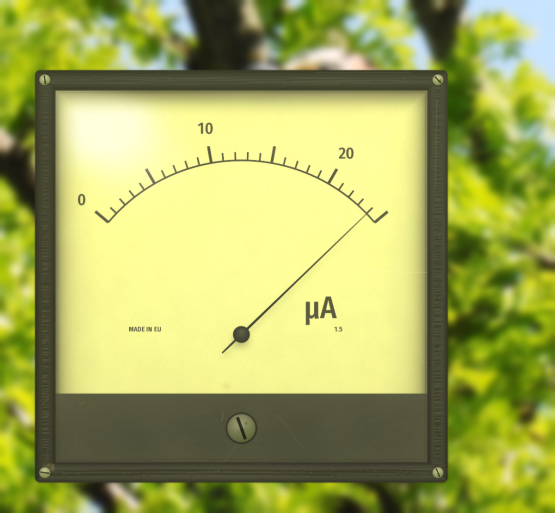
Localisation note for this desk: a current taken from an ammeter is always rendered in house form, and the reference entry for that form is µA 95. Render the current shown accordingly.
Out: µA 24
